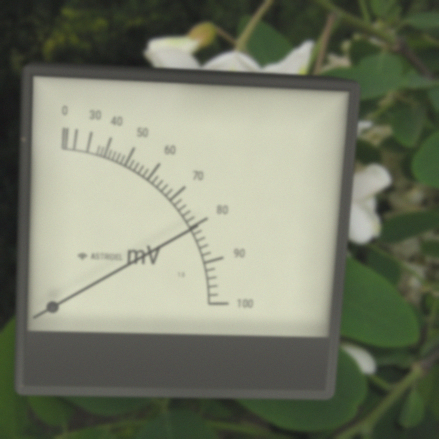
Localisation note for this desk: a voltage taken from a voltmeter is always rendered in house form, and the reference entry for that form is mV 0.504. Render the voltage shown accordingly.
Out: mV 80
